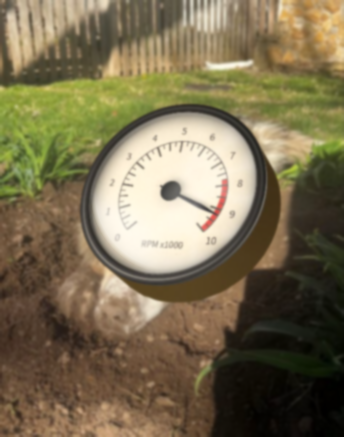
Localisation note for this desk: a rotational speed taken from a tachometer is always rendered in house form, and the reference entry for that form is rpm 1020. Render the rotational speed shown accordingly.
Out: rpm 9250
